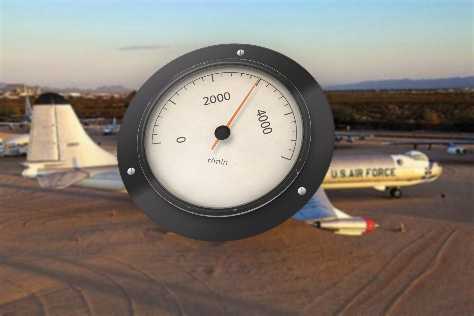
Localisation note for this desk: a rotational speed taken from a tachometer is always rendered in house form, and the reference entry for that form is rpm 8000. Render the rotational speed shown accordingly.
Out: rpm 3000
